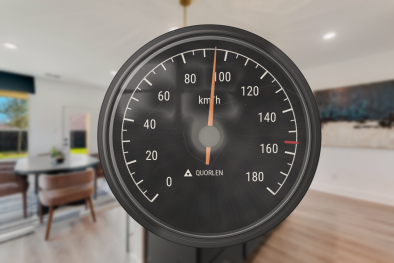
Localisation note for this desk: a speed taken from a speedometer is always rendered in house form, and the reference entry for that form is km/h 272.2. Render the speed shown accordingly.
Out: km/h 95
